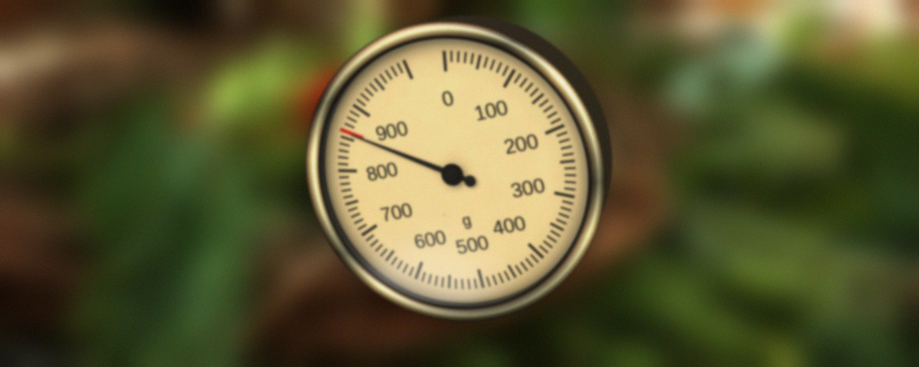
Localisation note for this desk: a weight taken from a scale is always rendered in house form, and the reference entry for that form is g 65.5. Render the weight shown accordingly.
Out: g 860
